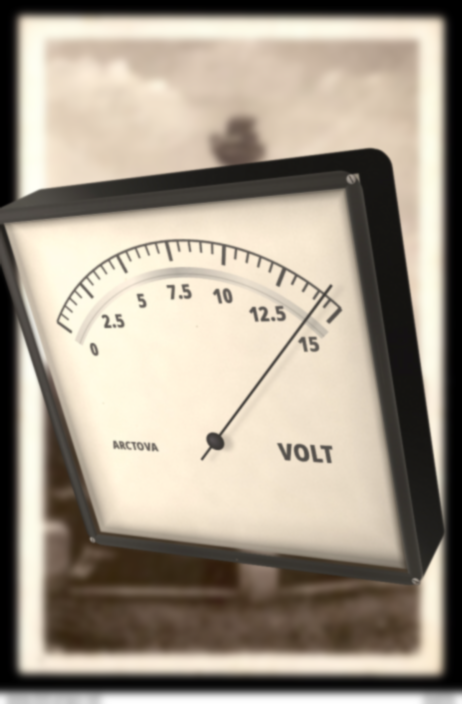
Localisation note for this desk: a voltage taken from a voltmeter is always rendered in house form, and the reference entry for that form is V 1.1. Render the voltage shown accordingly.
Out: V 14.25
